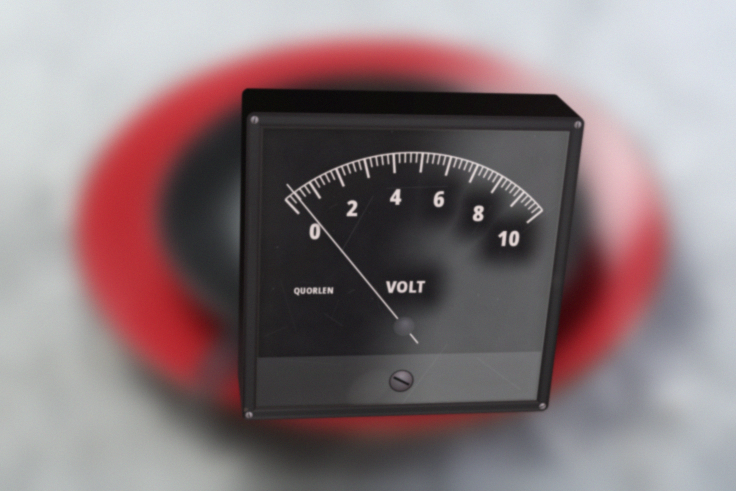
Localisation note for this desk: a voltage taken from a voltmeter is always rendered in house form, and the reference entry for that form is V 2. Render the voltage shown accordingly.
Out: V 0.4
